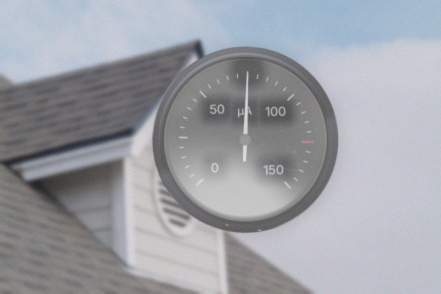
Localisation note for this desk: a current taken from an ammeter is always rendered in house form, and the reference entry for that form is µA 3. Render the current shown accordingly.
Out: µA 75
